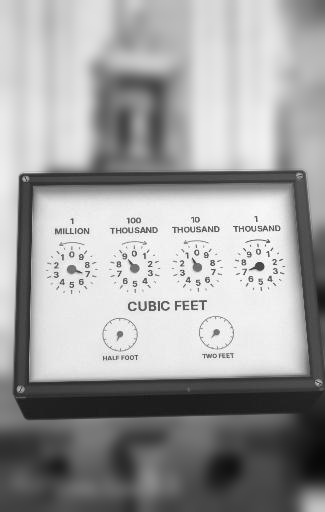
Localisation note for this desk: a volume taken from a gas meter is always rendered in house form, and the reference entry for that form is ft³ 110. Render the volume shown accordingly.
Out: ft³ 690700
